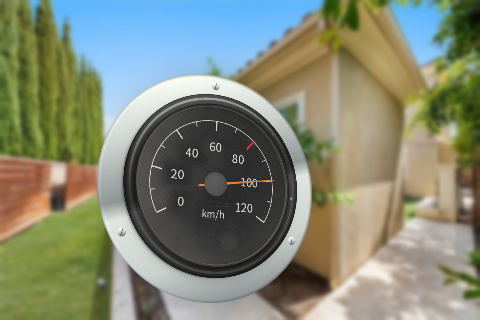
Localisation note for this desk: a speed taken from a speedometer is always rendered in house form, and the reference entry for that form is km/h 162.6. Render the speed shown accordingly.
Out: km/h 100
